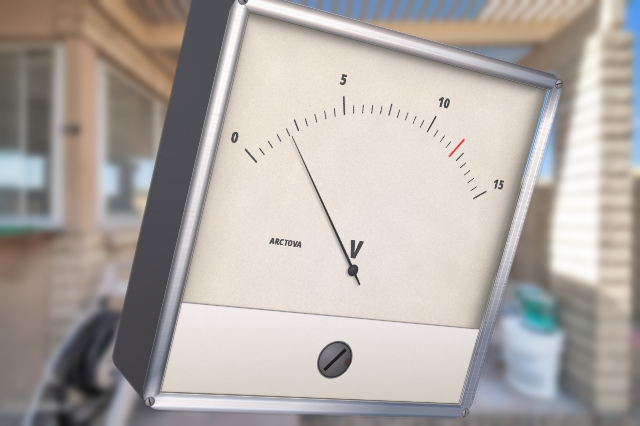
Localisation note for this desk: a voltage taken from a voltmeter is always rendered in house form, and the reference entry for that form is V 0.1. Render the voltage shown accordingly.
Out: V 2
